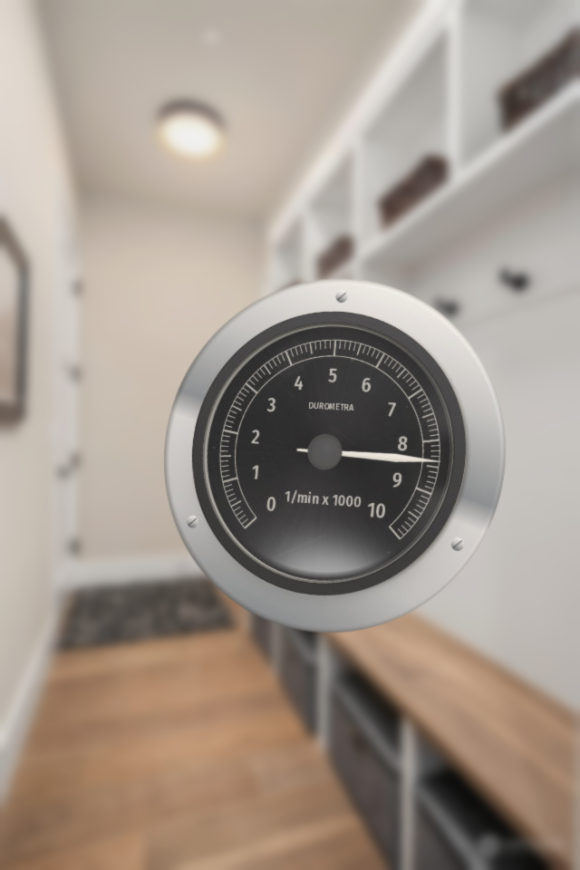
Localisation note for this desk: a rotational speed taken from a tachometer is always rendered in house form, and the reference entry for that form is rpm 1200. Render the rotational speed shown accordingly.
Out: rpm 8400
